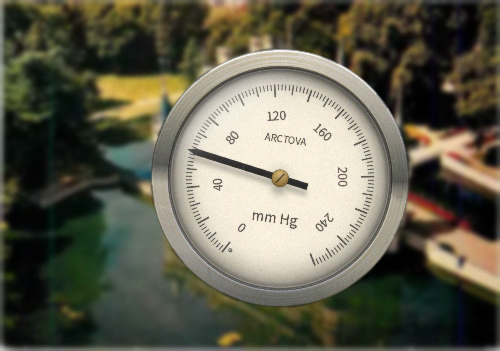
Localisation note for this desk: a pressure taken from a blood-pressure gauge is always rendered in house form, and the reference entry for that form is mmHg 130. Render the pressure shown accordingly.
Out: mmHg 60
